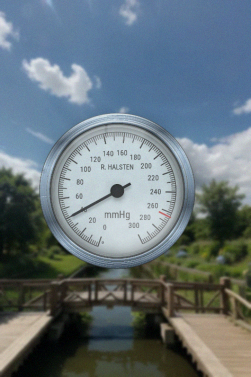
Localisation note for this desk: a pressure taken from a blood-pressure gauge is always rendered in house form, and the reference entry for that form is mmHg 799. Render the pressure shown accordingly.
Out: mmHg 40
